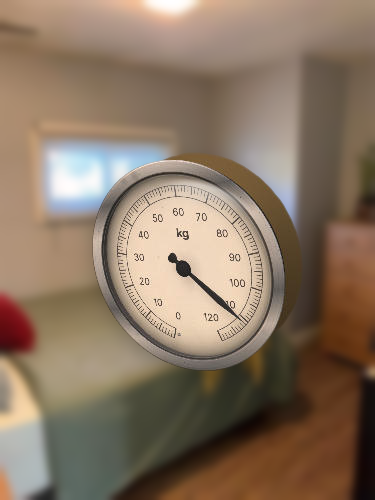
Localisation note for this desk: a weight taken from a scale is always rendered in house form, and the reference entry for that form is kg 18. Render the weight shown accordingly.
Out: kg 110
